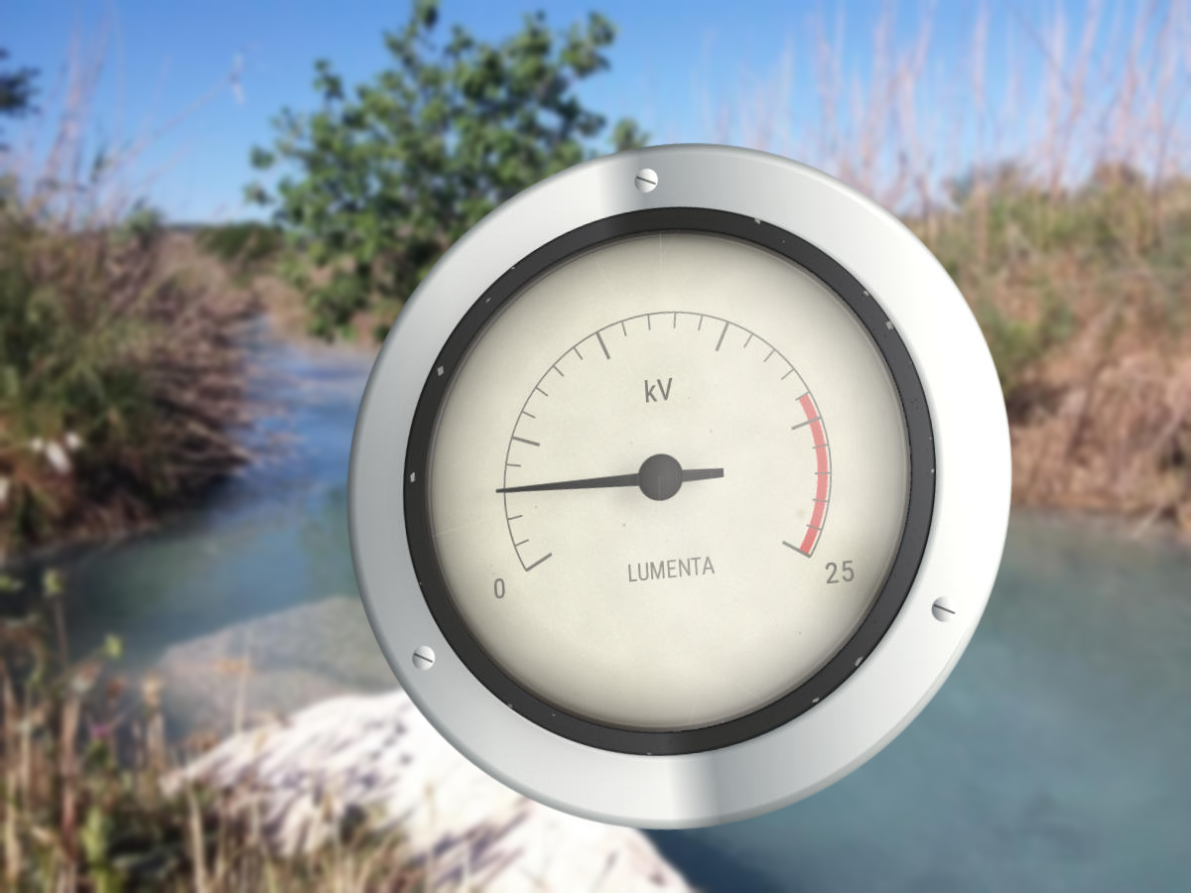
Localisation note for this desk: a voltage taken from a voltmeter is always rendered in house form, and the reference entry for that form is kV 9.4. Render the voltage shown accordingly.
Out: kV 3
